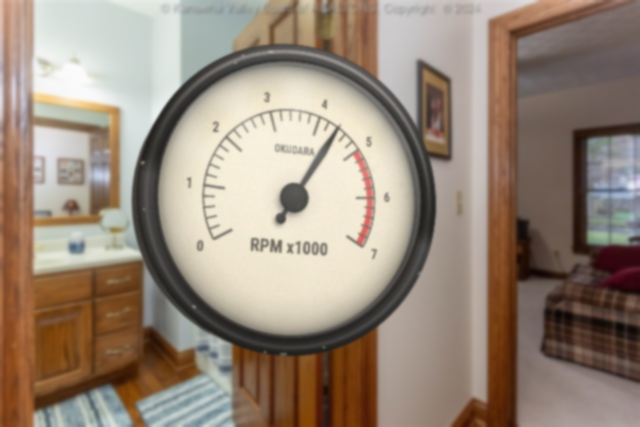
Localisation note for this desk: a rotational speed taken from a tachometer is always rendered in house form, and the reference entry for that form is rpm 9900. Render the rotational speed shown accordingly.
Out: rpm 4400
